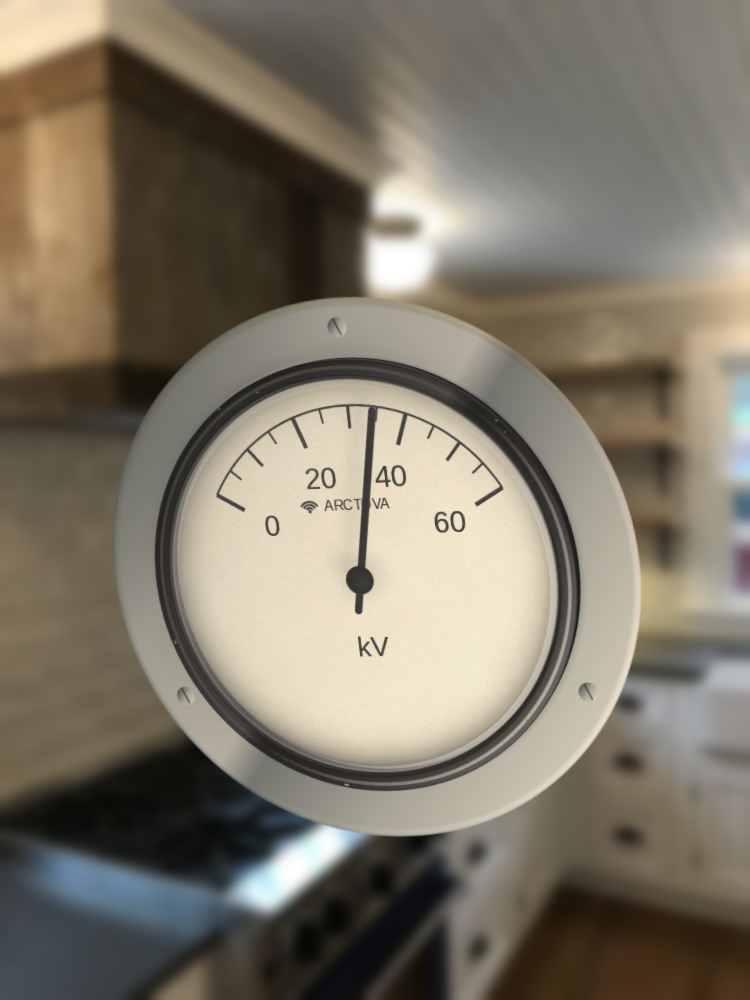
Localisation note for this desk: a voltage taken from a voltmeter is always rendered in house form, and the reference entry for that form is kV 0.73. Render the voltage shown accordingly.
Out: kV 35
